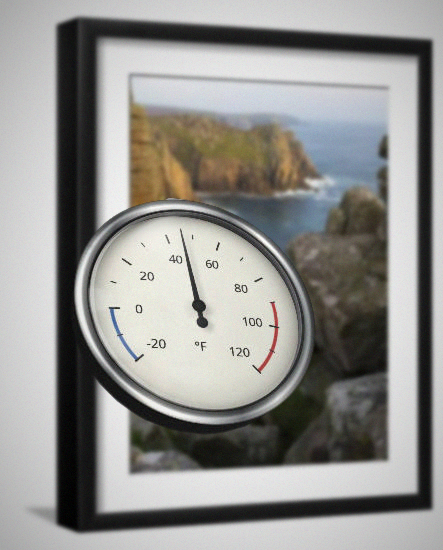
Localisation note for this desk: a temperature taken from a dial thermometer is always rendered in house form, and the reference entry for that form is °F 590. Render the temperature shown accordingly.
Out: °F 45
